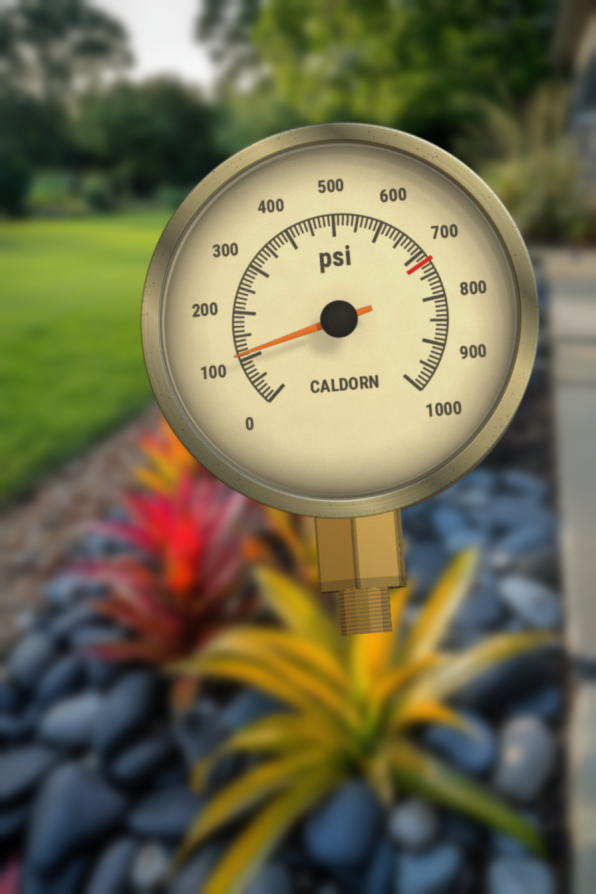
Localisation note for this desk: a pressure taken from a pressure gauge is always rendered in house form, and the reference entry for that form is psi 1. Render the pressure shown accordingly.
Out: psi 110
